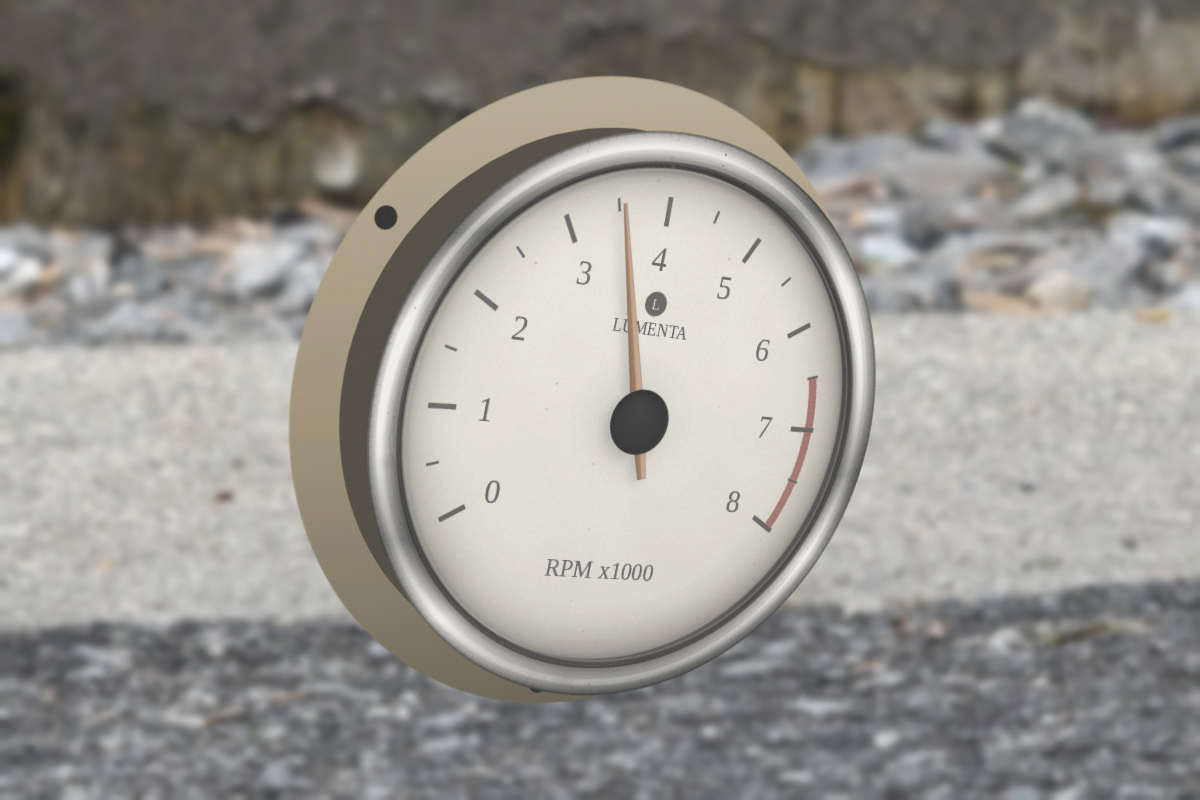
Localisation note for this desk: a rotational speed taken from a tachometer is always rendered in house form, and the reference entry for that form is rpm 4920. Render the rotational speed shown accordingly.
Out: rpm 3500
